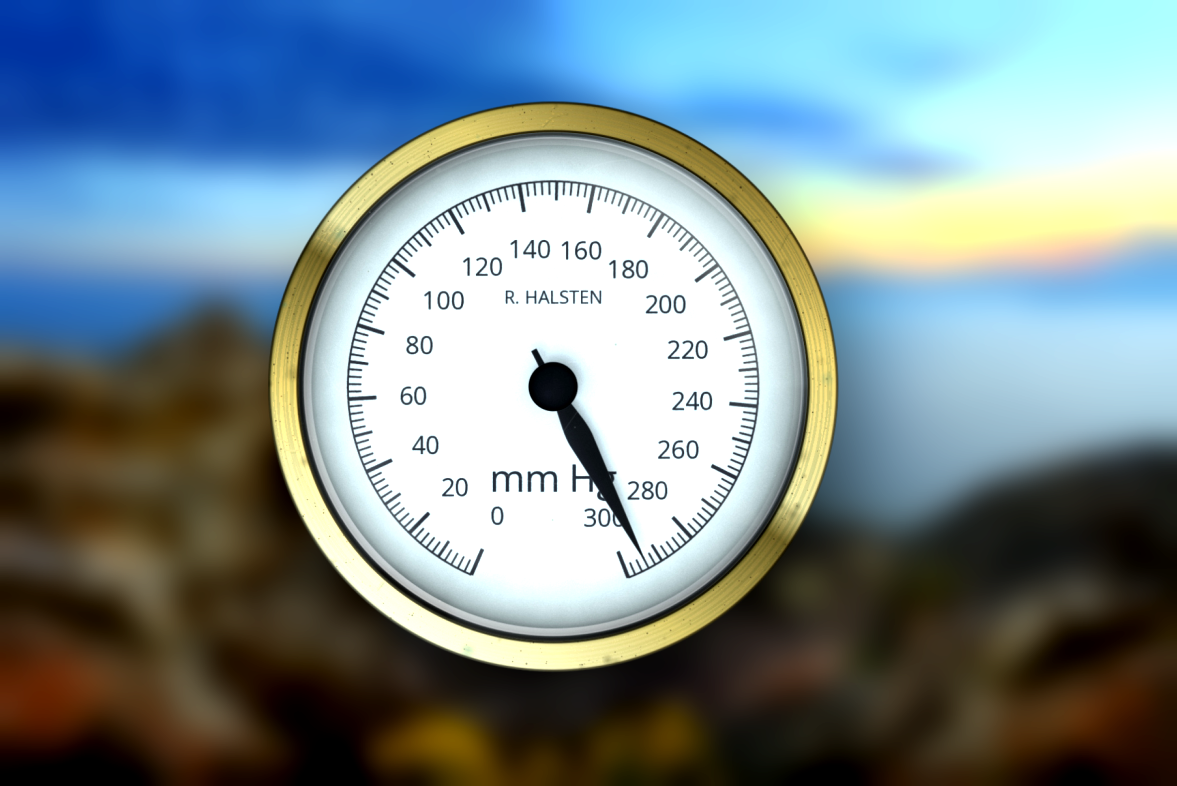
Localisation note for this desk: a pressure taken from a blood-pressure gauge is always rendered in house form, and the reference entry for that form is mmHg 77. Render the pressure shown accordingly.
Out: mmHg 294
